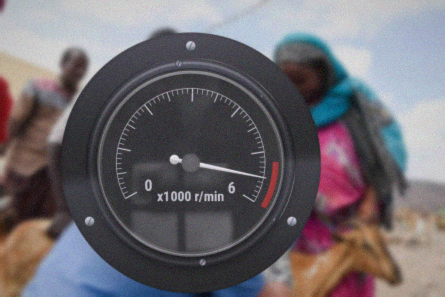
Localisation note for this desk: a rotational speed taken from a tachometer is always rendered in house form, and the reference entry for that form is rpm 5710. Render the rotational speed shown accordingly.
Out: rpm 5500
